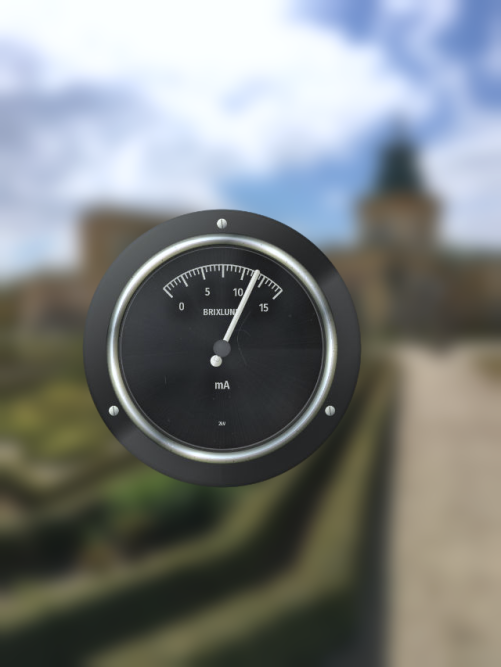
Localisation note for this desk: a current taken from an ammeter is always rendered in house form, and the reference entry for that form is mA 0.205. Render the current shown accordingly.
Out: mA 11.5
